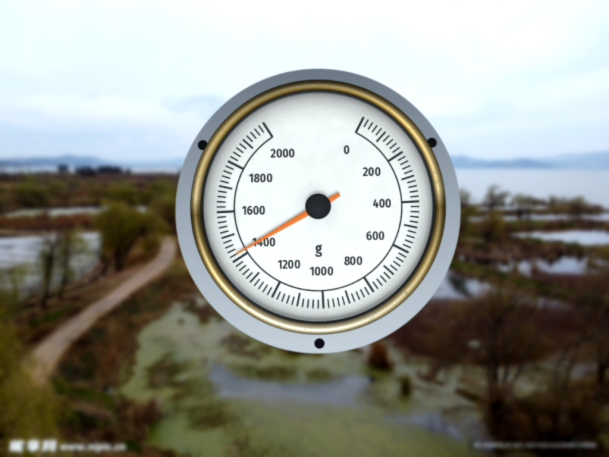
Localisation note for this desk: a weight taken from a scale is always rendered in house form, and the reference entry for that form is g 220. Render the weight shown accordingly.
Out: g 1420
